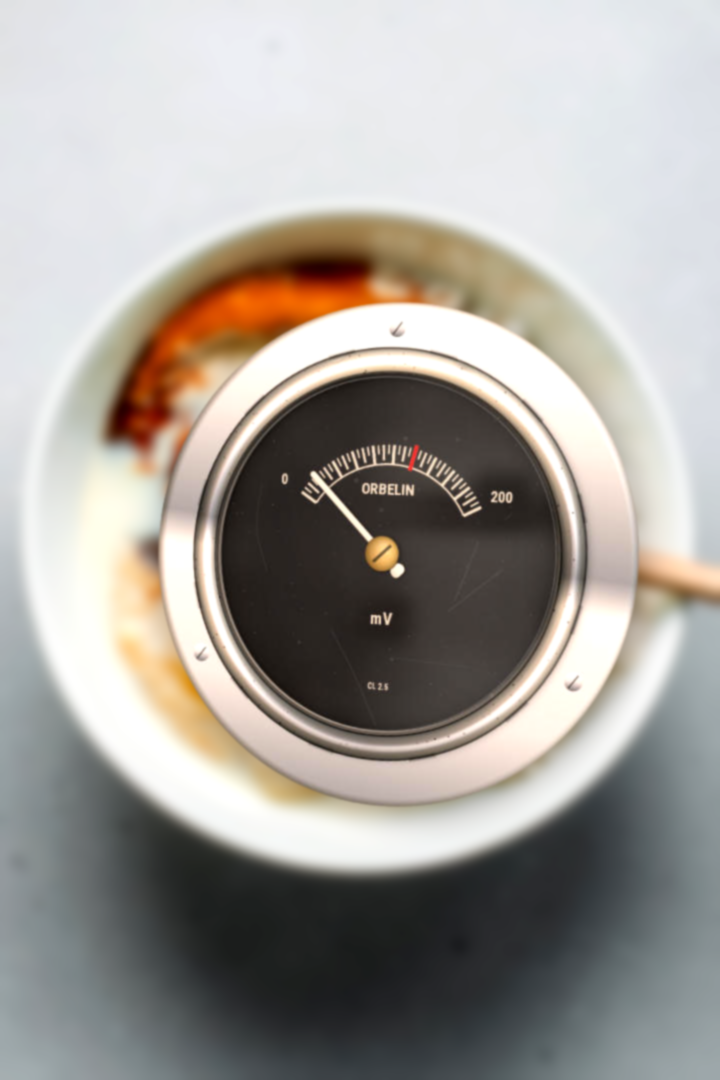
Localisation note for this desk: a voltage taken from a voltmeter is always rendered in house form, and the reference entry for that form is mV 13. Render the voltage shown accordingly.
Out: mV 20
